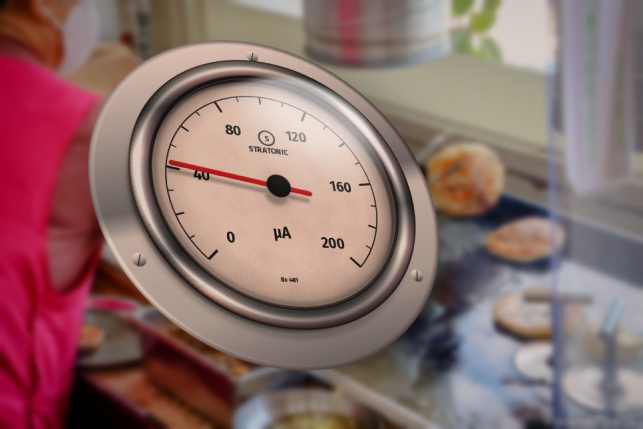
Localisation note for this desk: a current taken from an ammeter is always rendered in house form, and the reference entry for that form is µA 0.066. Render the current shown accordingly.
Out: µA 40
